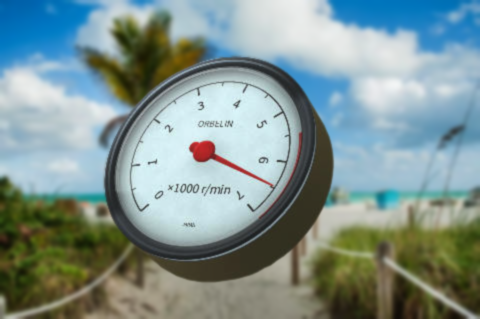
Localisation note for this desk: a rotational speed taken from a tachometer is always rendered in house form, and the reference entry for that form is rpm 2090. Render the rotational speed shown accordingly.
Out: rpm 6500
